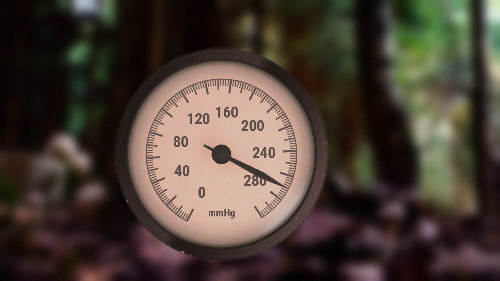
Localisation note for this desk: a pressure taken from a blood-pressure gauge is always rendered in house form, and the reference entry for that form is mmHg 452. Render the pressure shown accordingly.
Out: mmHg 270
